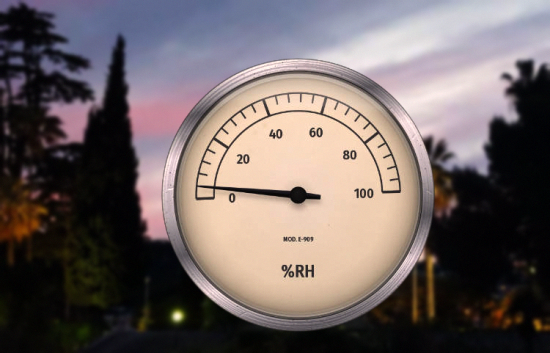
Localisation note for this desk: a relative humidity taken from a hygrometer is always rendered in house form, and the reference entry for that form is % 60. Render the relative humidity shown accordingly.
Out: % 4
